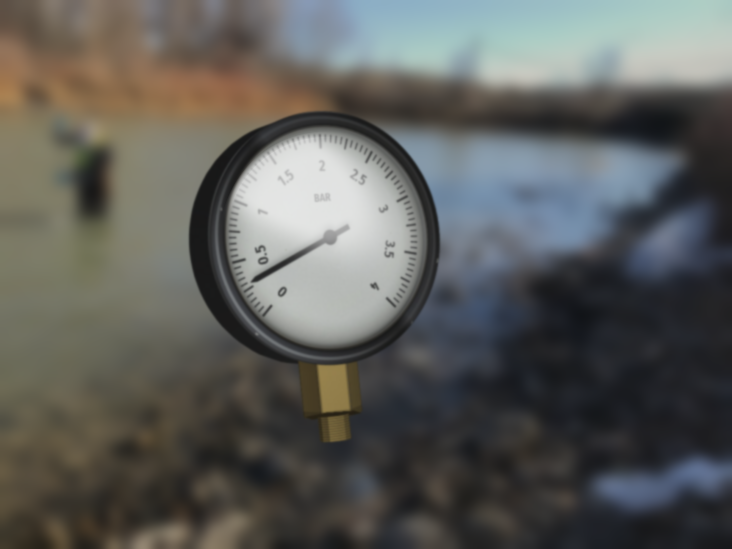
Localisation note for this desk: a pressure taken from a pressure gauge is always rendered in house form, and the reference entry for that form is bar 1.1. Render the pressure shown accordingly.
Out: bar 0.3
